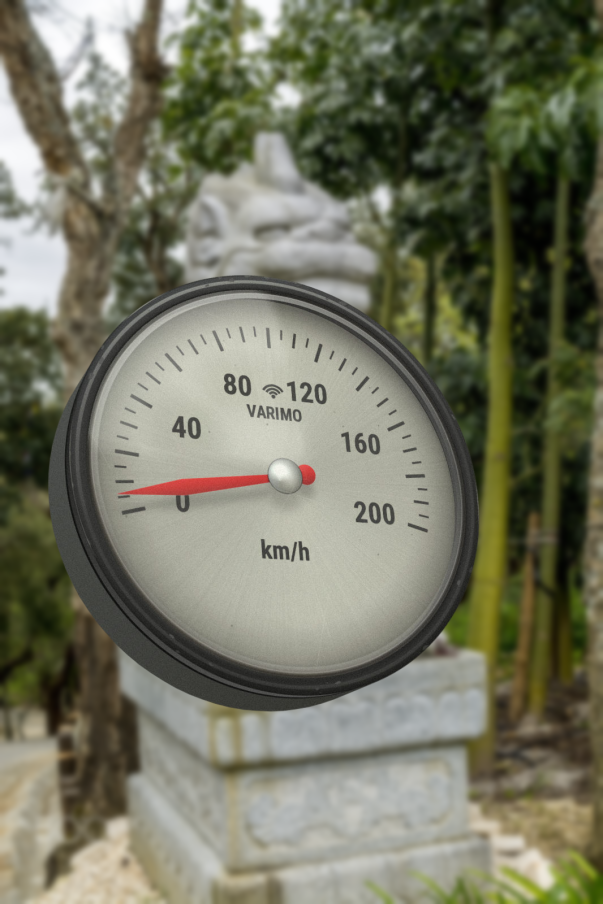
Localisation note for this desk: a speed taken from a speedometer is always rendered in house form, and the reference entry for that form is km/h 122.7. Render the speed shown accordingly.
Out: km/h 5
